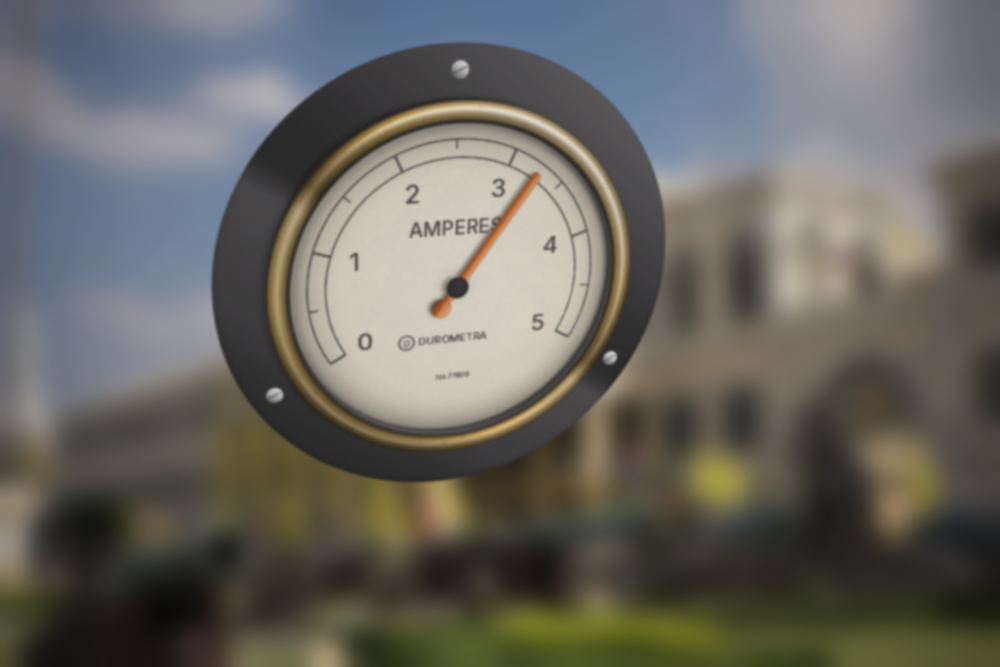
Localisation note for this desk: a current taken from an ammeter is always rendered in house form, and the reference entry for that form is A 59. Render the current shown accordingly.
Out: A 3.25
